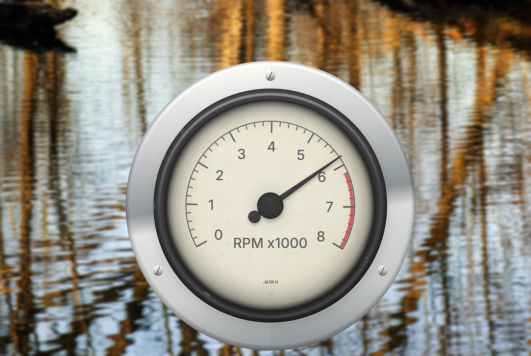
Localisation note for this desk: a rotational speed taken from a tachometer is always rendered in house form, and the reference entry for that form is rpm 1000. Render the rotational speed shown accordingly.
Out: rpm 5800
